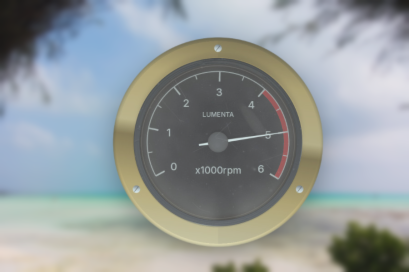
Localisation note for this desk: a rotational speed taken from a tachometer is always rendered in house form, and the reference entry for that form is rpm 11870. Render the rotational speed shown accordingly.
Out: rpm 5000
